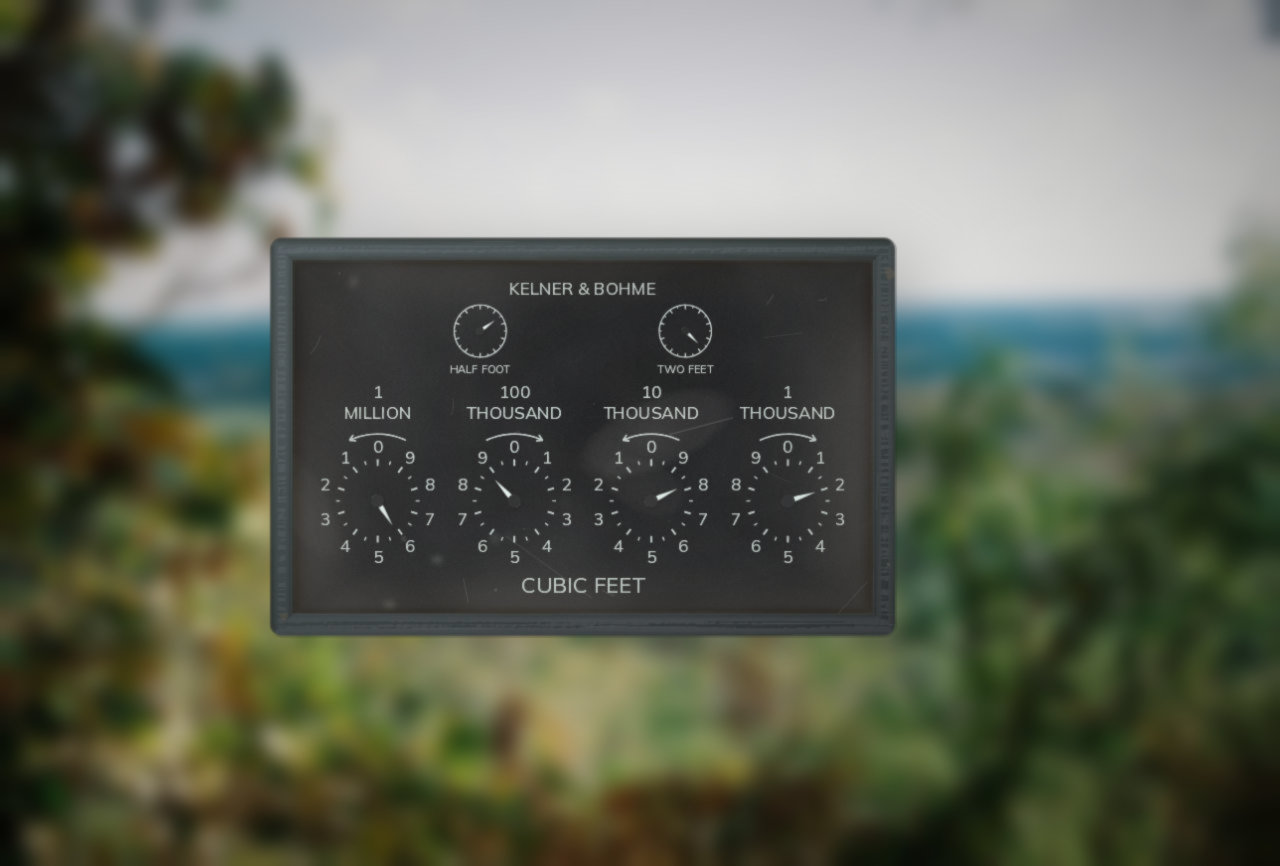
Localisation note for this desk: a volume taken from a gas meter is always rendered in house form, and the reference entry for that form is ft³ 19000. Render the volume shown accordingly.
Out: ft³ 588200
